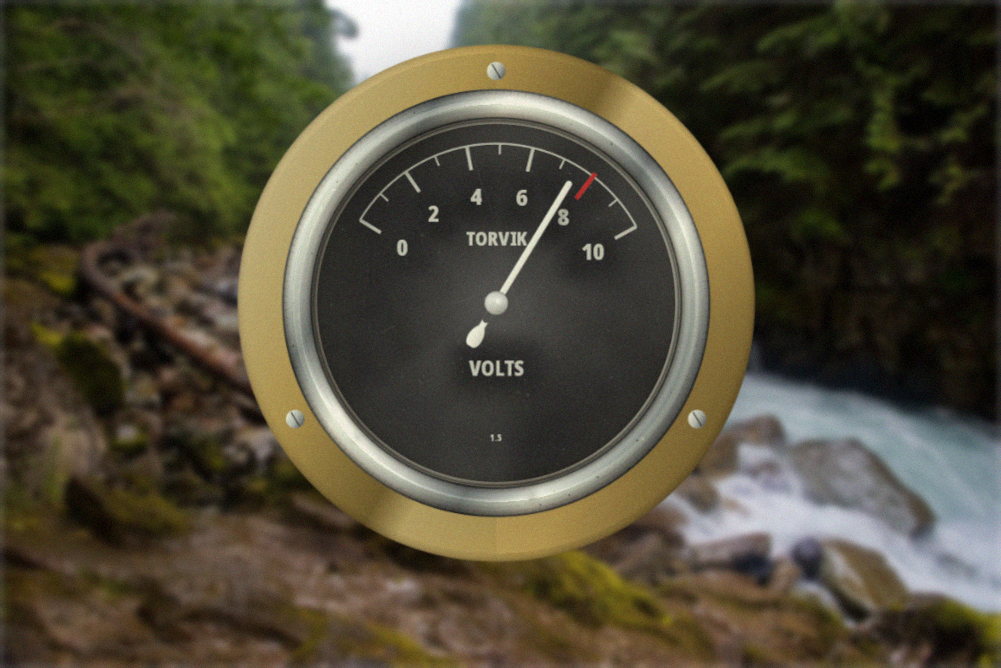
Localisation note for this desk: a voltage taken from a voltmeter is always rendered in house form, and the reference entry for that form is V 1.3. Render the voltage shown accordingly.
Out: V 7.5
